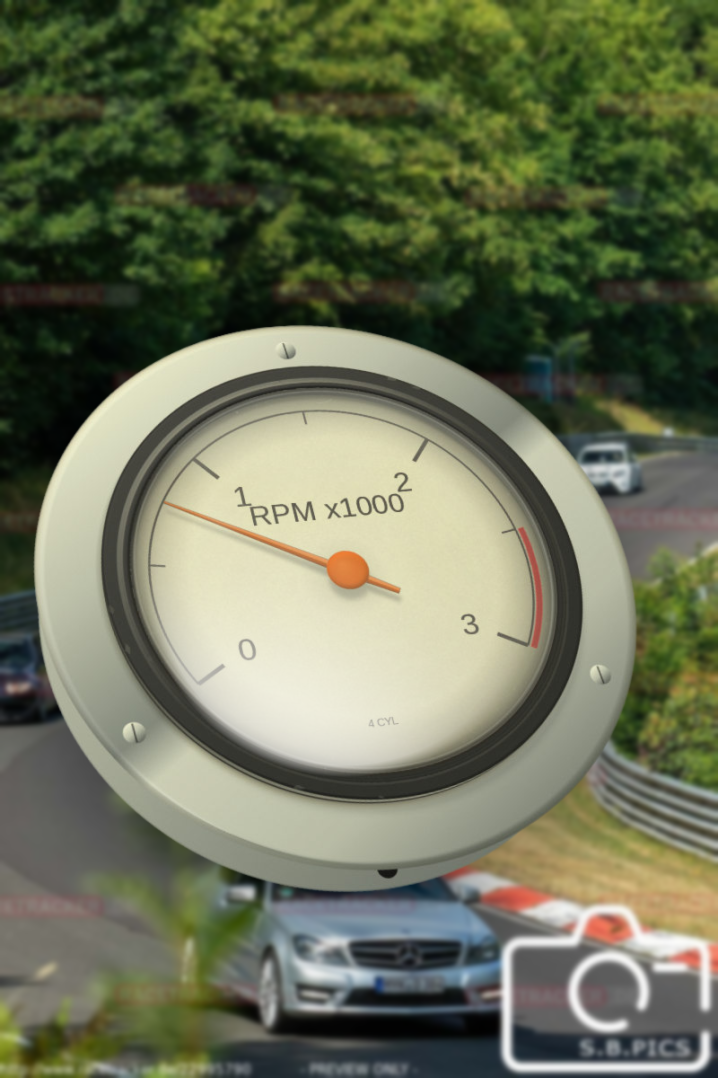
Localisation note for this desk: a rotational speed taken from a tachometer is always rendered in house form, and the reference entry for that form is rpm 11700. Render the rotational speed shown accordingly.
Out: rpm 750
